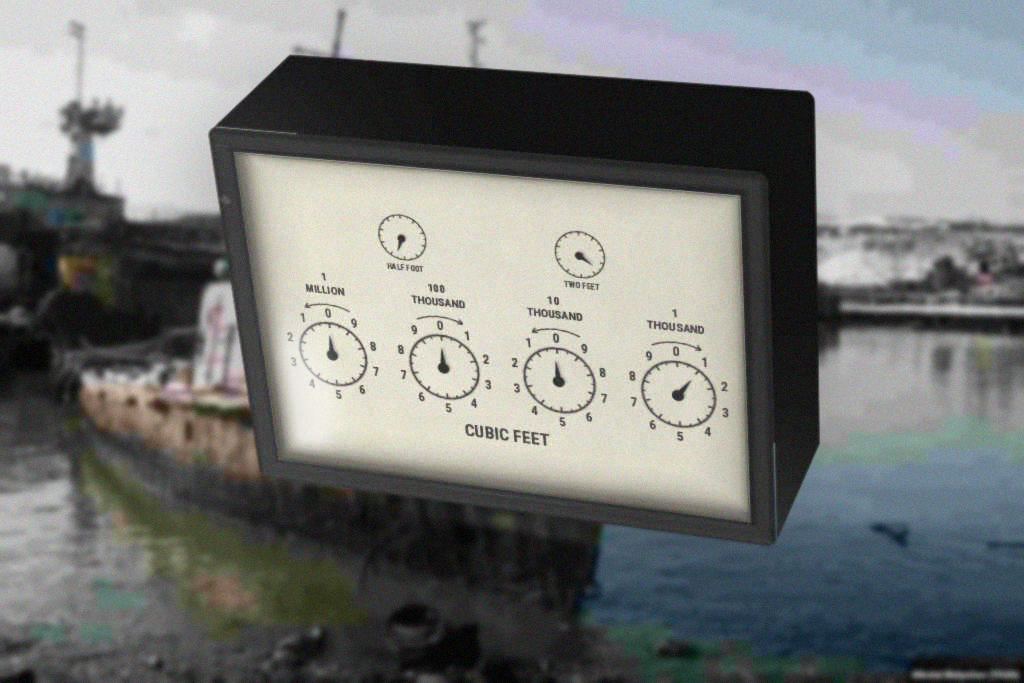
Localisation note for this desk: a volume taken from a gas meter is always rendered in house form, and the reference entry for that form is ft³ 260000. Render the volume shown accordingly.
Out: ft³ 100
